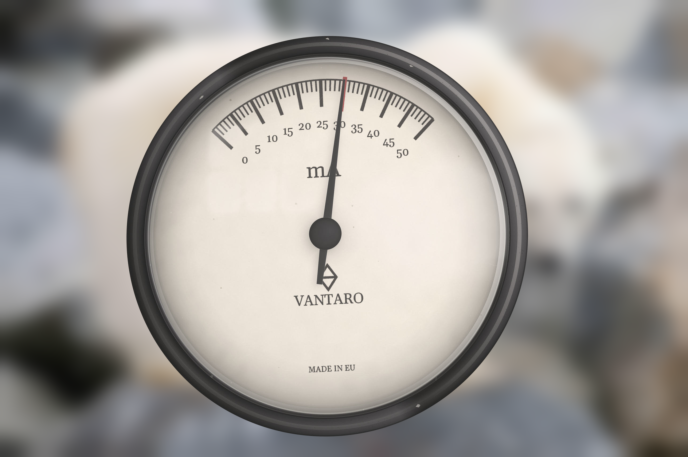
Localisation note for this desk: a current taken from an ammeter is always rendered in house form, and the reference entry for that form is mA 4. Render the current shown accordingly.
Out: mA 30
